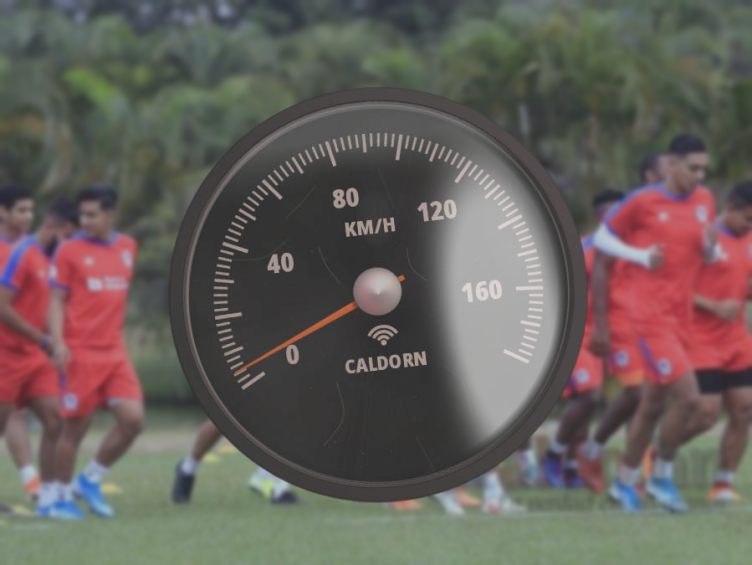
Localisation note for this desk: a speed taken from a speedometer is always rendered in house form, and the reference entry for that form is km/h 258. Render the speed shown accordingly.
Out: km/h 4
